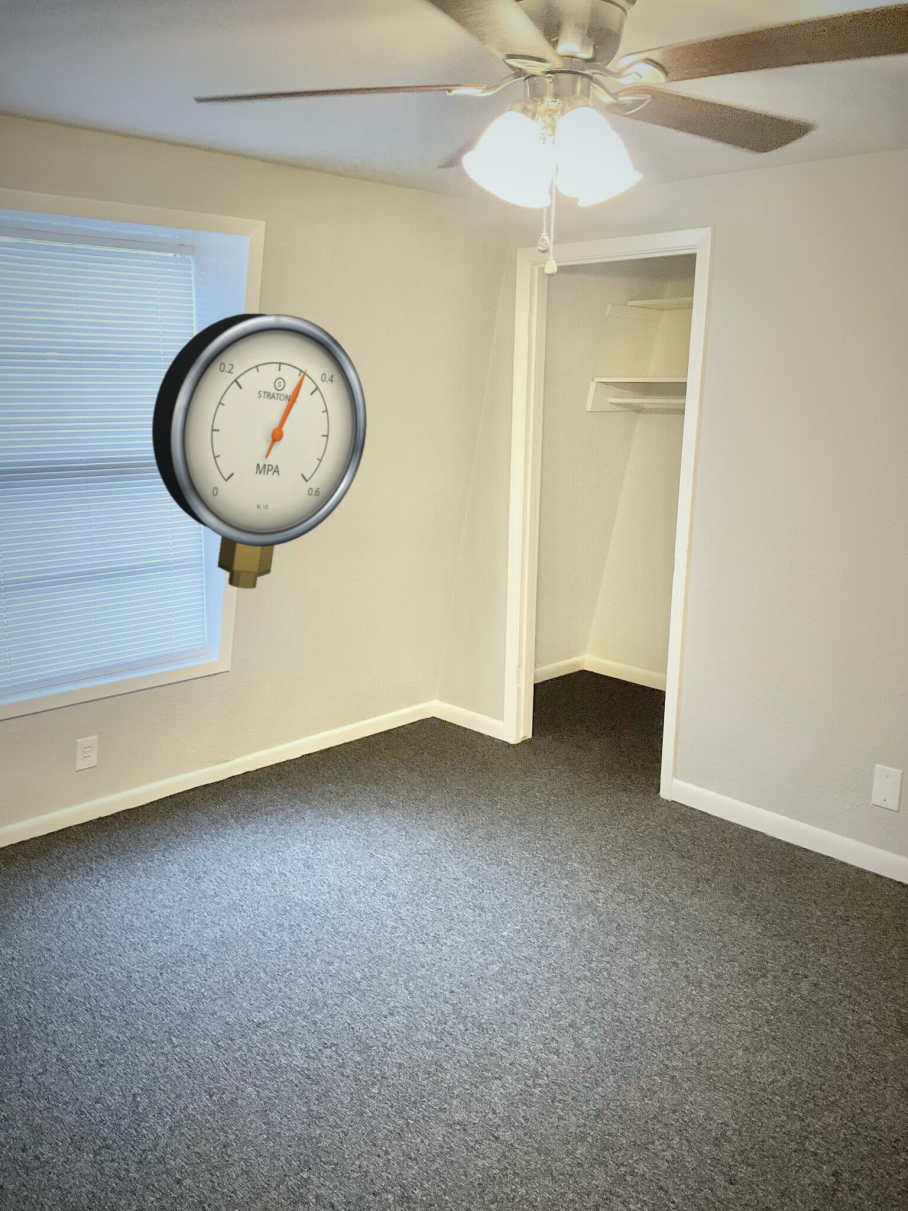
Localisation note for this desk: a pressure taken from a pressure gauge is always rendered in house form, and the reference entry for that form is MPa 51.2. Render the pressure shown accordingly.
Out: MPa 0.35
